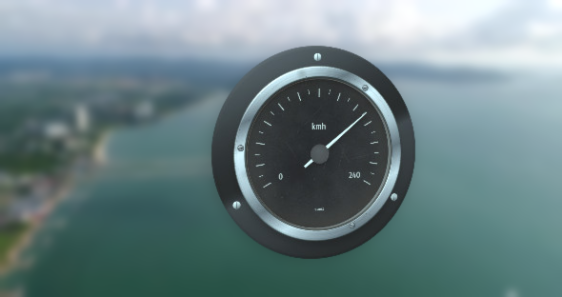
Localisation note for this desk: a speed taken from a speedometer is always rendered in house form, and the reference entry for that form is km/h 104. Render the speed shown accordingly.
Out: km/h 170
